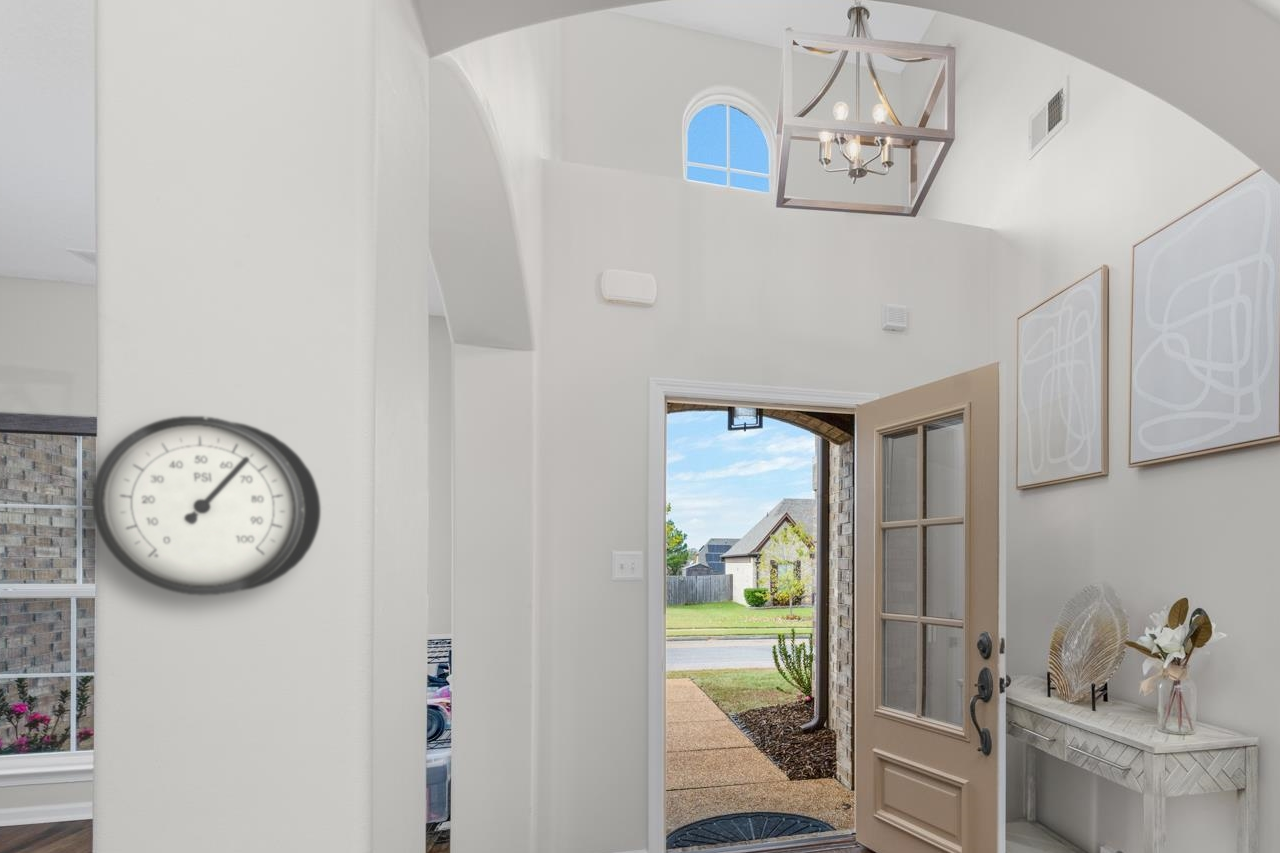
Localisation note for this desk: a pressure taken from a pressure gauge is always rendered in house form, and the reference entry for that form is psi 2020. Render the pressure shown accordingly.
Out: psi 65
